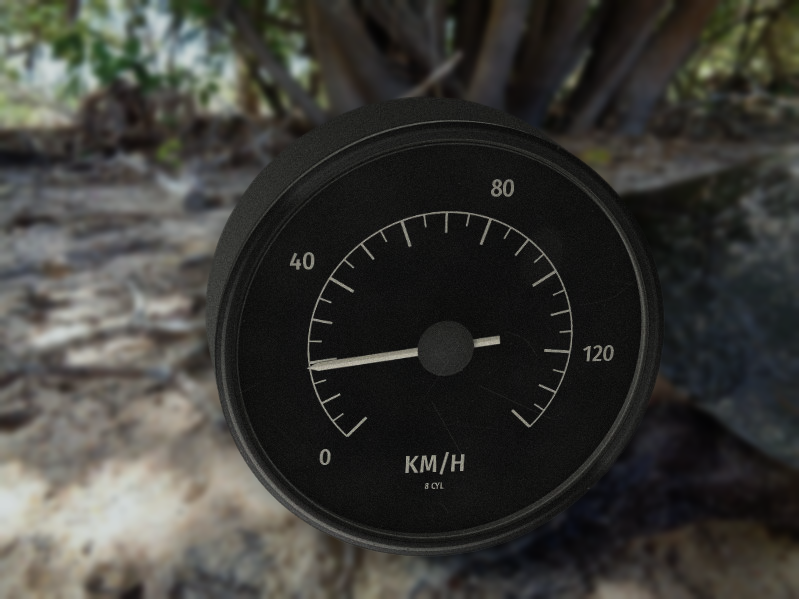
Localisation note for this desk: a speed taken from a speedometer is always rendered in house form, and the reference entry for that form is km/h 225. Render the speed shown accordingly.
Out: km/h 20
